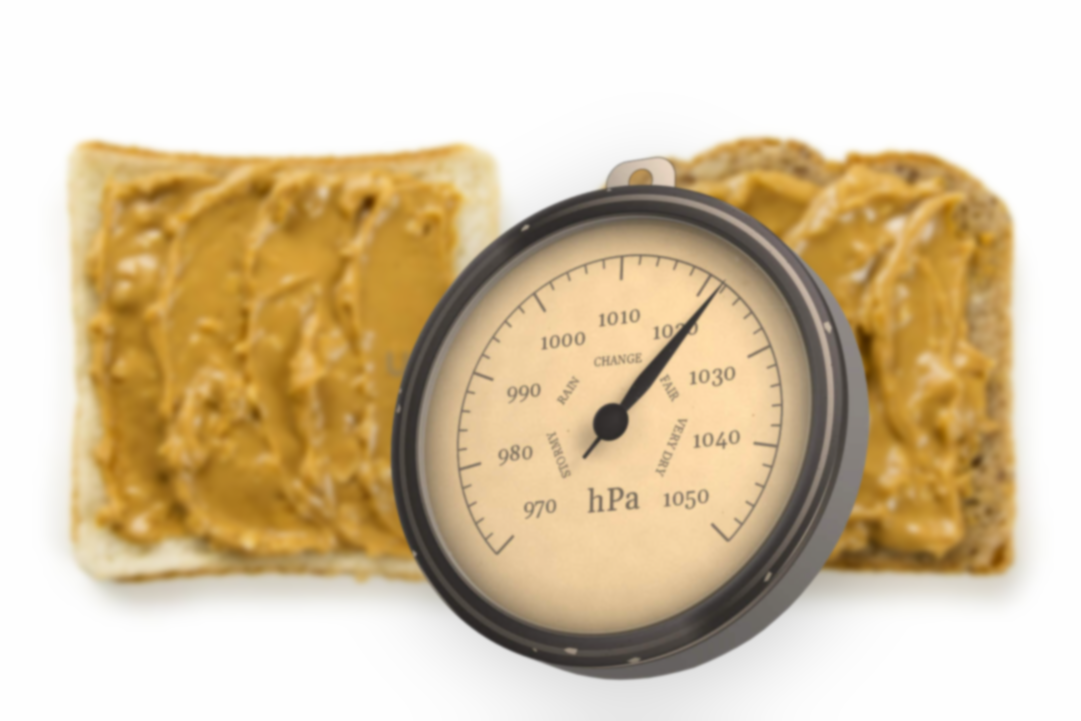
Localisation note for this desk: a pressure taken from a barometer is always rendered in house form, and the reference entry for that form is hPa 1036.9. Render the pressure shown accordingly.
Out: hPa 1022
